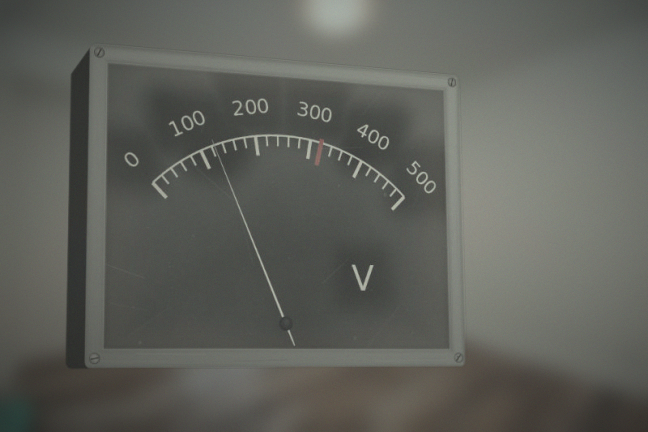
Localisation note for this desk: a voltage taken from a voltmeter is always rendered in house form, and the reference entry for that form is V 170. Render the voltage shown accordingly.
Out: V 120
